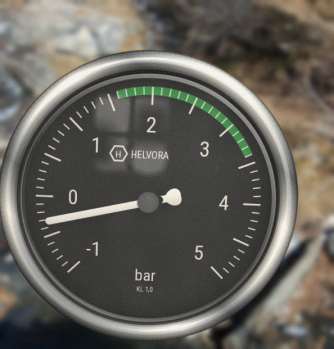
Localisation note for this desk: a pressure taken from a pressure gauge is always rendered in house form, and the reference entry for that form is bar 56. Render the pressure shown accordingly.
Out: bar -0.3
